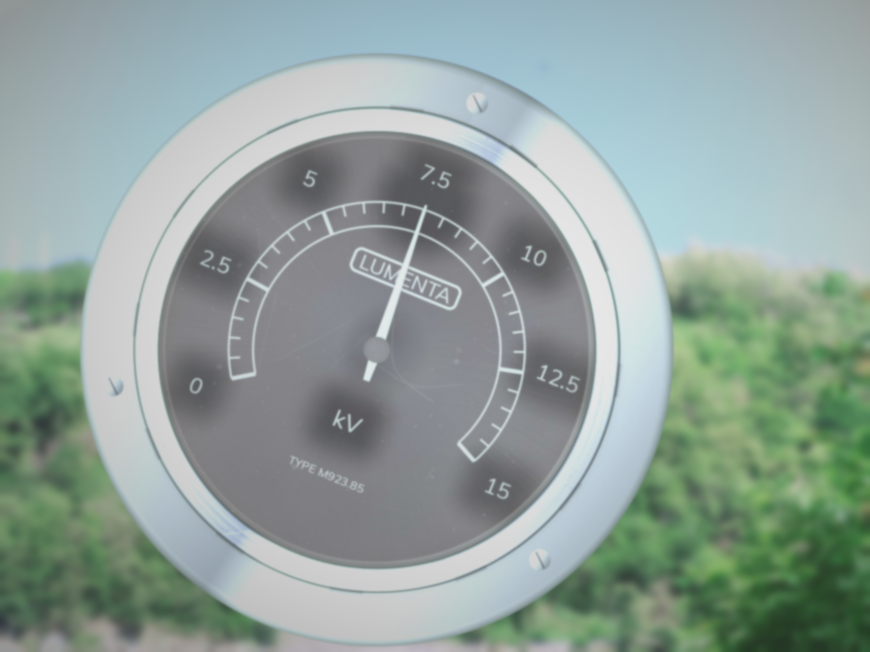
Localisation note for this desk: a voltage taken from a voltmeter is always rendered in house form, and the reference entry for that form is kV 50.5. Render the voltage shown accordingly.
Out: kV 7.5
